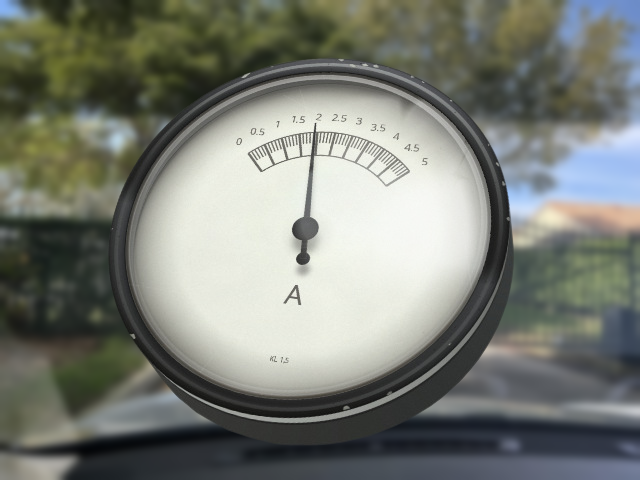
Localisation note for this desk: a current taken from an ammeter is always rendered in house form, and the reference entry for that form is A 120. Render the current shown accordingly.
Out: A 2
